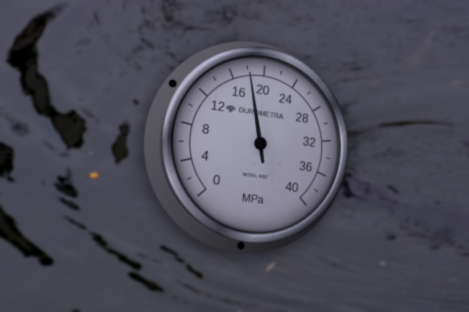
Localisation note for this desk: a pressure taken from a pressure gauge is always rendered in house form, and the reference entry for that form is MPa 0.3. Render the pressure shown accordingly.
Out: MPa 18
